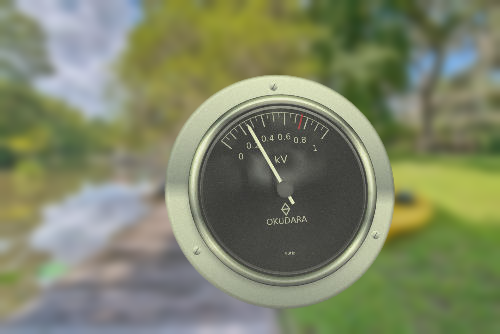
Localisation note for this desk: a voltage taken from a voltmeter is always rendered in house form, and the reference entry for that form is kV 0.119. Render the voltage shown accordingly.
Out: kV 0.25
